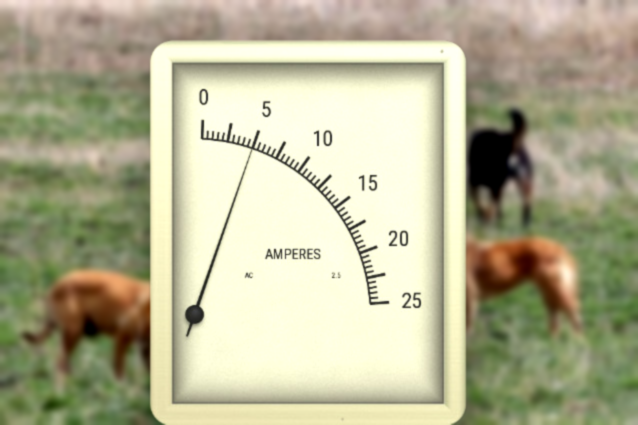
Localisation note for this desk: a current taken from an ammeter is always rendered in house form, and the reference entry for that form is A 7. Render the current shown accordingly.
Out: A 5
